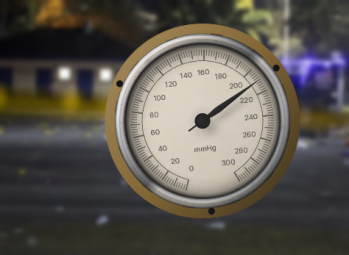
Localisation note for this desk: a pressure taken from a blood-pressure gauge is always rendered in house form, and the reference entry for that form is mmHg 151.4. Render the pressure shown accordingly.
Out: mmHg 210
